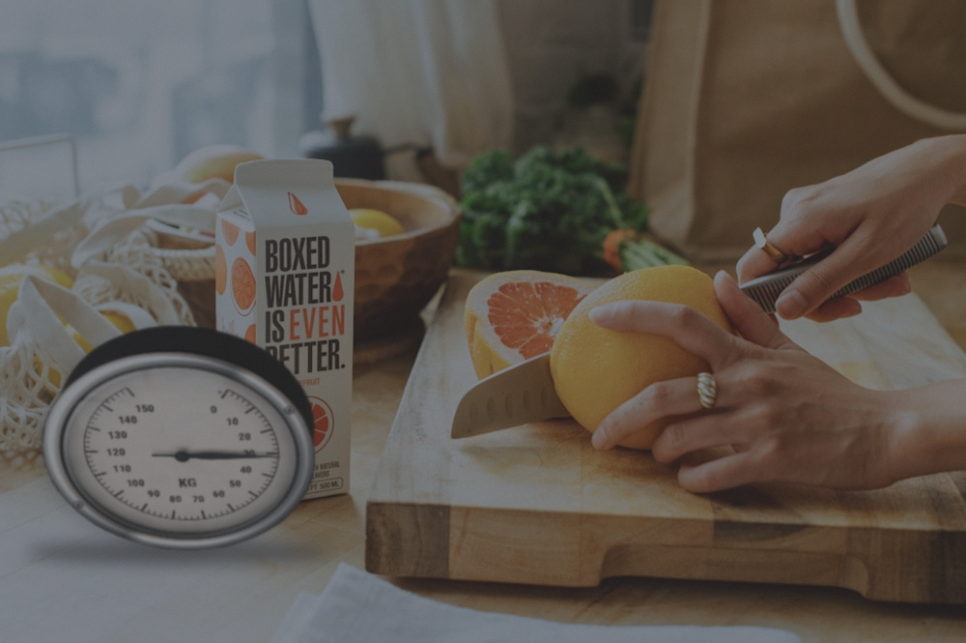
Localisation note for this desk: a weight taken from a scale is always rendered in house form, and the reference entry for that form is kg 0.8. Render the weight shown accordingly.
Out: kg 30
